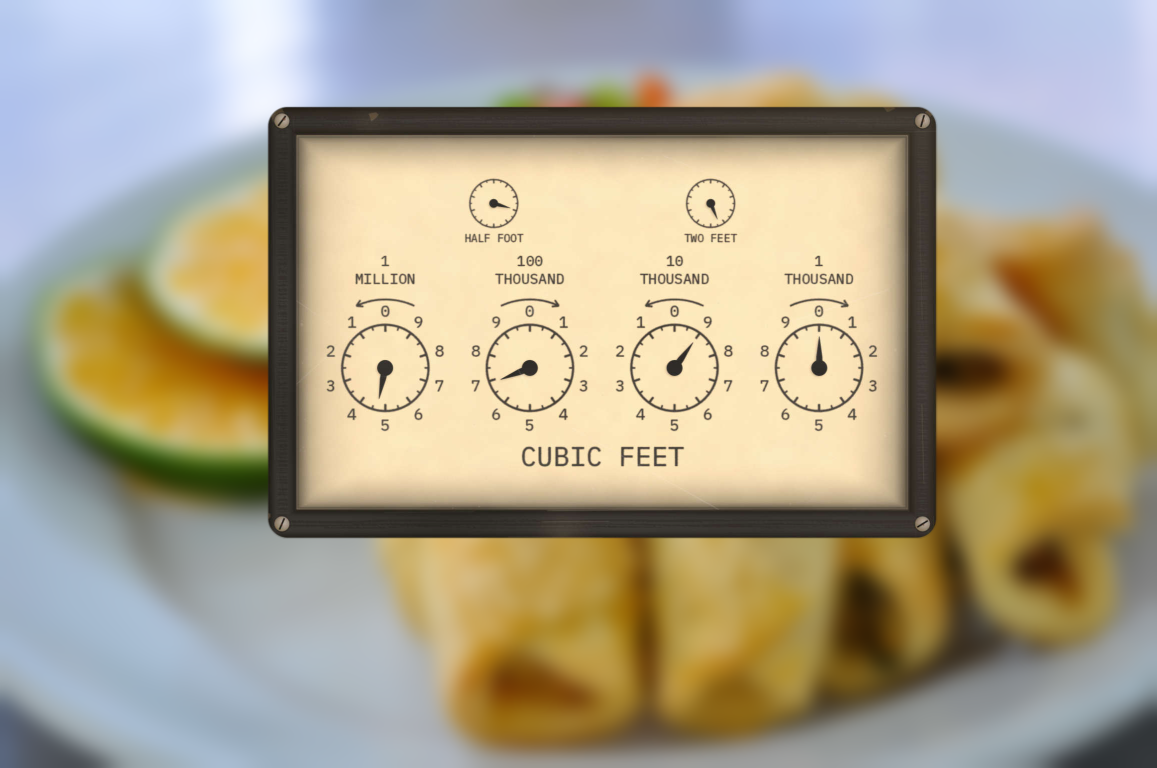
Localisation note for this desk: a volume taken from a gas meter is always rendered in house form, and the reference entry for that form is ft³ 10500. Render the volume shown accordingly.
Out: ft³ 469000
